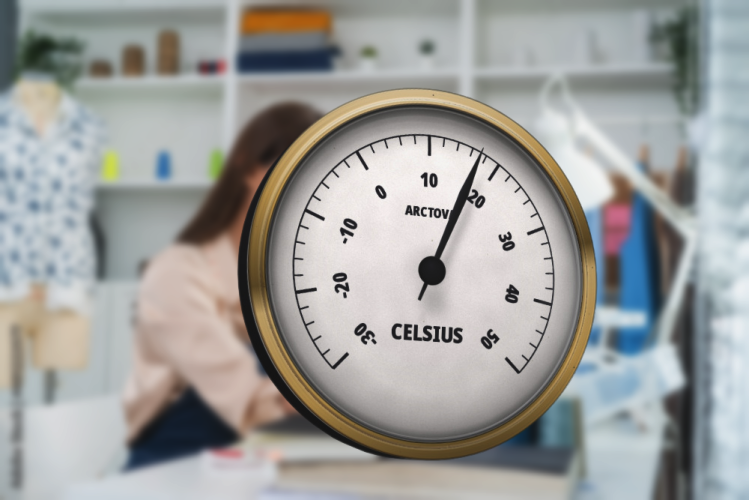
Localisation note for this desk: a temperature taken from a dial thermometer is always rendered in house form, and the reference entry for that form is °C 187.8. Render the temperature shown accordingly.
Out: °C 17
